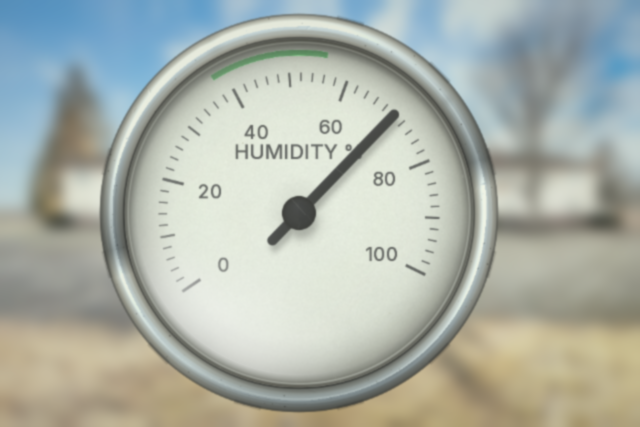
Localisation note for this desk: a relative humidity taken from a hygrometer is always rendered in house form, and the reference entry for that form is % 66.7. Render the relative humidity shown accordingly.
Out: % 70
